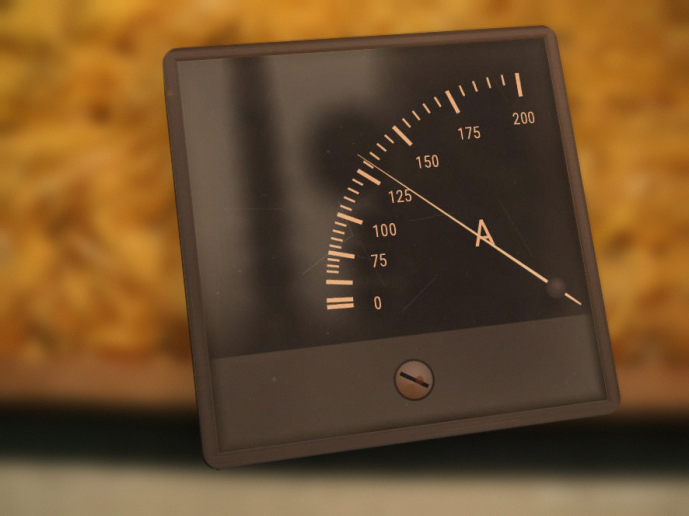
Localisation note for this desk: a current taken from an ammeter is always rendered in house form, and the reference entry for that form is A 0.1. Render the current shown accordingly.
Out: A 130
